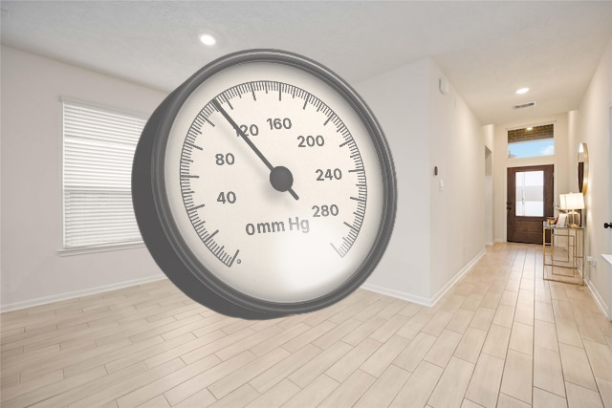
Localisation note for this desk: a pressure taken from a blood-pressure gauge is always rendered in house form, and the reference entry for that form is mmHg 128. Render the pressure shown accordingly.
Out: mmHg 110
